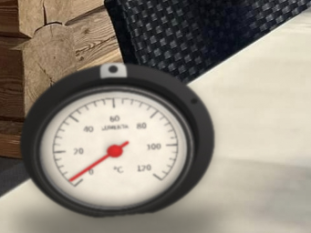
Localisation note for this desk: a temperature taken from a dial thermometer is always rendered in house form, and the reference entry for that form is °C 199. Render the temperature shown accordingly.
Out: °C 4
